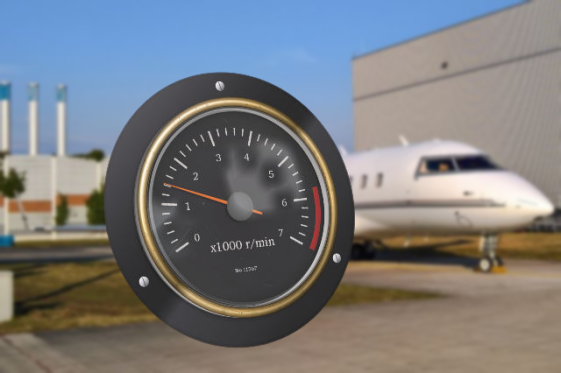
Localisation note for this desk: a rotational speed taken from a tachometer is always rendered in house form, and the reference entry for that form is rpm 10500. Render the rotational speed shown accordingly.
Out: rpm 1400
